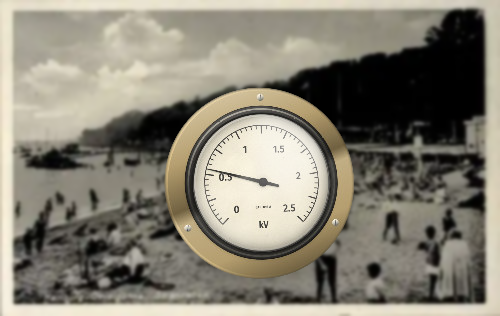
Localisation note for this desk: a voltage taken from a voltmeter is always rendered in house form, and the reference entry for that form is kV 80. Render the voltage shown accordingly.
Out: kV 0.55
